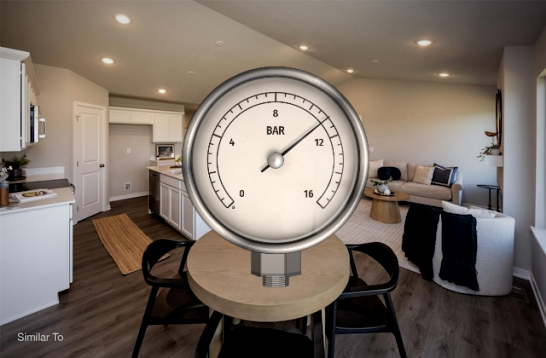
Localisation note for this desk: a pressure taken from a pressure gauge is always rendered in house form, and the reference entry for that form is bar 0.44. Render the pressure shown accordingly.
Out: bar 11
